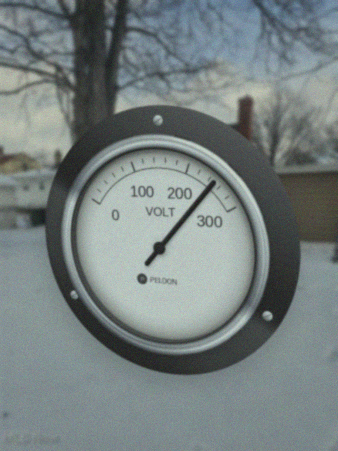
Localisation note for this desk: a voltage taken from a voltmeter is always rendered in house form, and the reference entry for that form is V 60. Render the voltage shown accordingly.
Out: V 250
